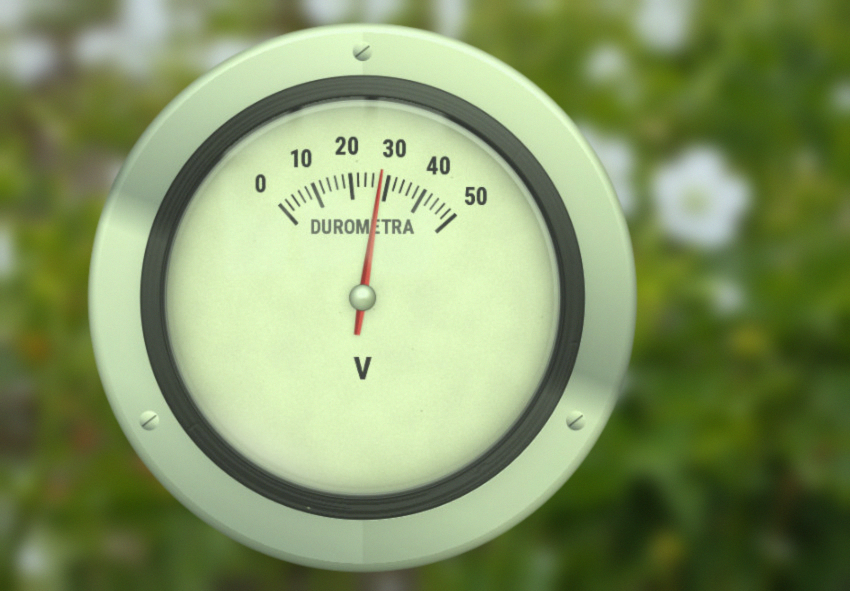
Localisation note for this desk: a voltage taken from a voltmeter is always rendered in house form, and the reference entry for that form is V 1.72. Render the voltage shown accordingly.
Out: V 28
